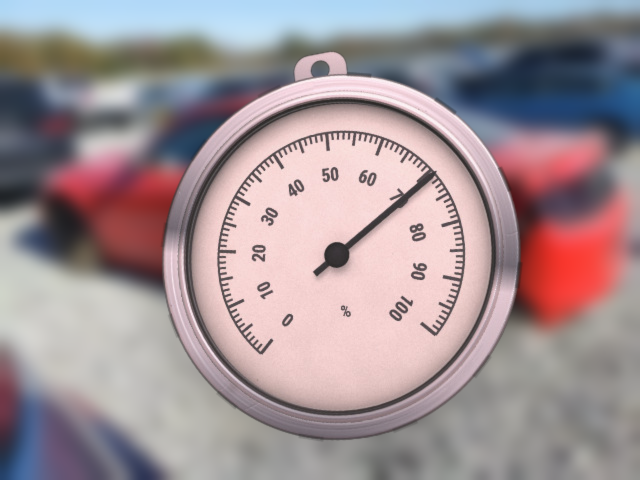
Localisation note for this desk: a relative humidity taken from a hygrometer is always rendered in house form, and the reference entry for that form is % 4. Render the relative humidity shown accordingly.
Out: % 71
